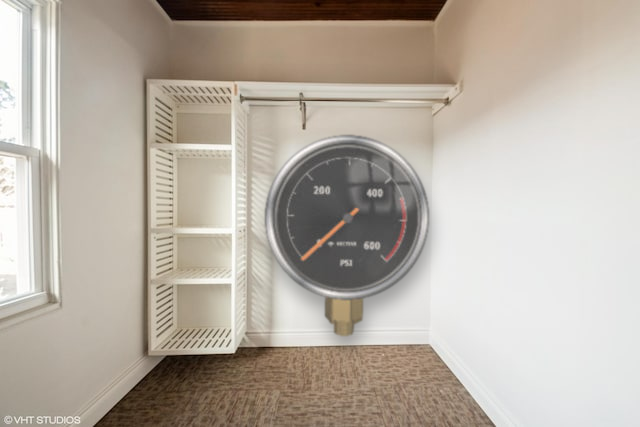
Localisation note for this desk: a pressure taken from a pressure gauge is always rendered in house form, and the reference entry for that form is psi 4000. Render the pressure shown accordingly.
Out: psi 0
